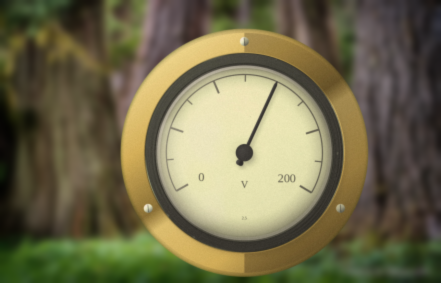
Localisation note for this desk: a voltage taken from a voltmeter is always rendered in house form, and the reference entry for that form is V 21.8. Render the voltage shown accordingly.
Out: V 120
